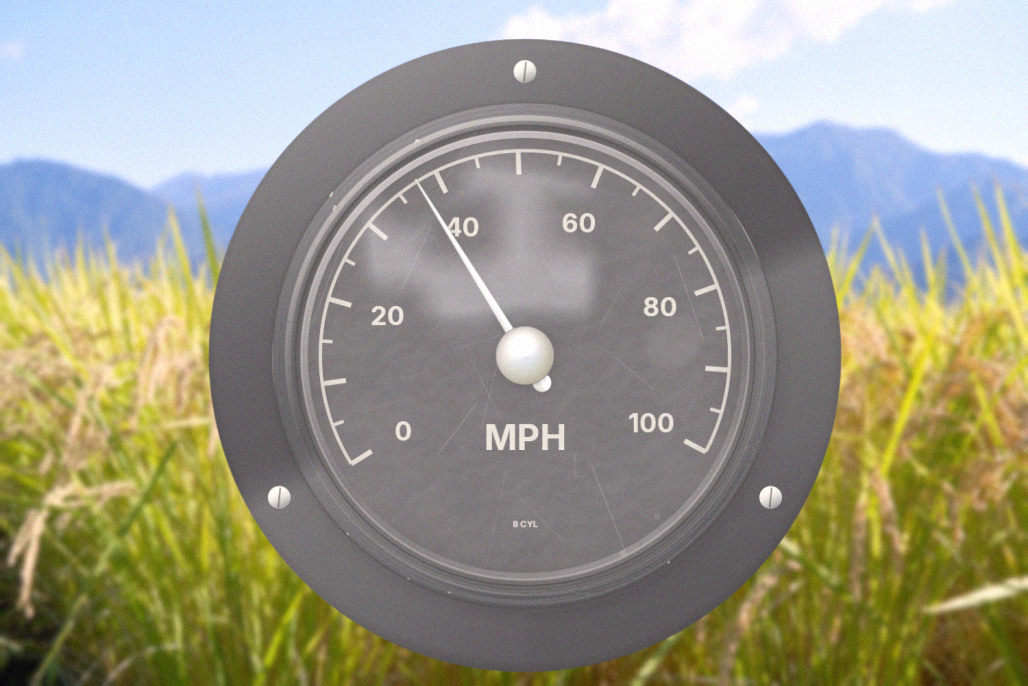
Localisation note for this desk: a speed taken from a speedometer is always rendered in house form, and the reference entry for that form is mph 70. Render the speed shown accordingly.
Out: mph 37.5
